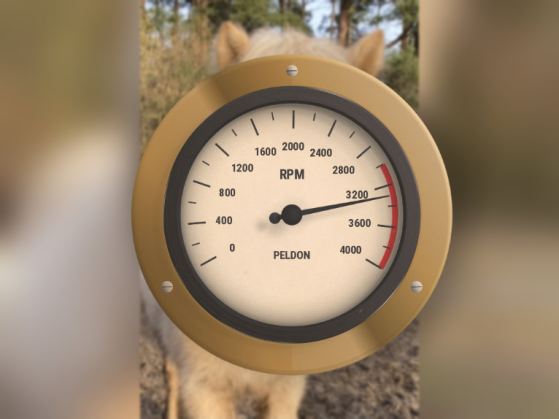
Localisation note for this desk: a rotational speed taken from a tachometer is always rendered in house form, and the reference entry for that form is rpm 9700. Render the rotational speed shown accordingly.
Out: rpm 3300
